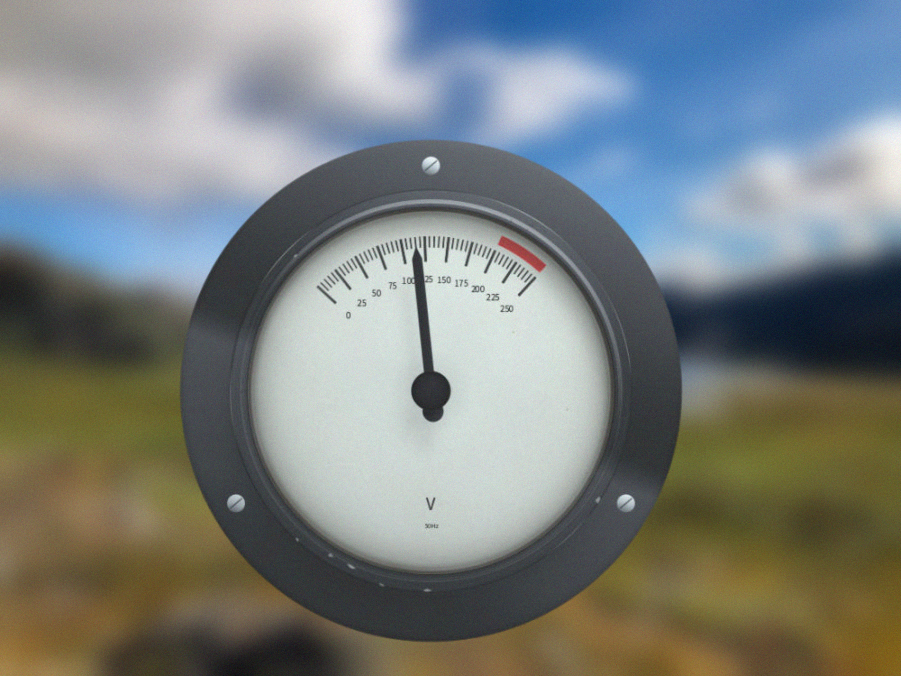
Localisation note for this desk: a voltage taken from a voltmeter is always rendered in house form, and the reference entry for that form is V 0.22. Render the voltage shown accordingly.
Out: V 115
